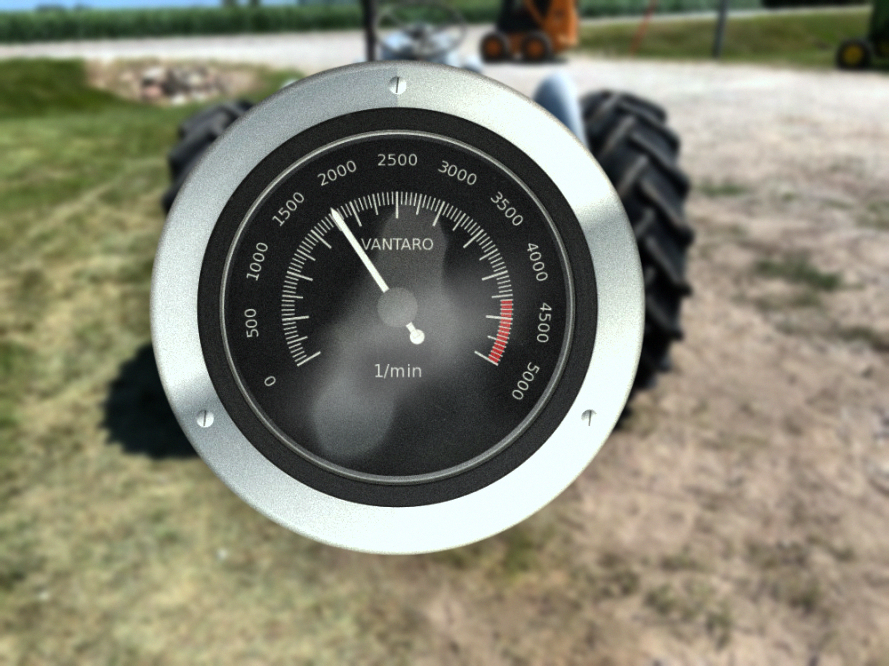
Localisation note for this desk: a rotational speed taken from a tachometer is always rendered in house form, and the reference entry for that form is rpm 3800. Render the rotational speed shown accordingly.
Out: rpm 1800
